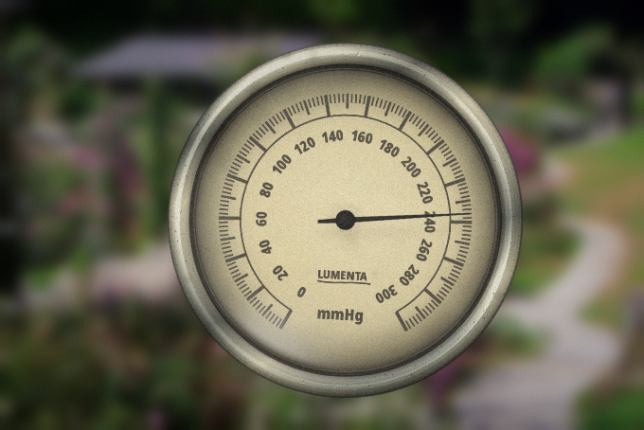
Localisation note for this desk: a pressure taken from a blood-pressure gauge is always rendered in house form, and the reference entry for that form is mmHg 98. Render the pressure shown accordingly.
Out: mmHg 236
